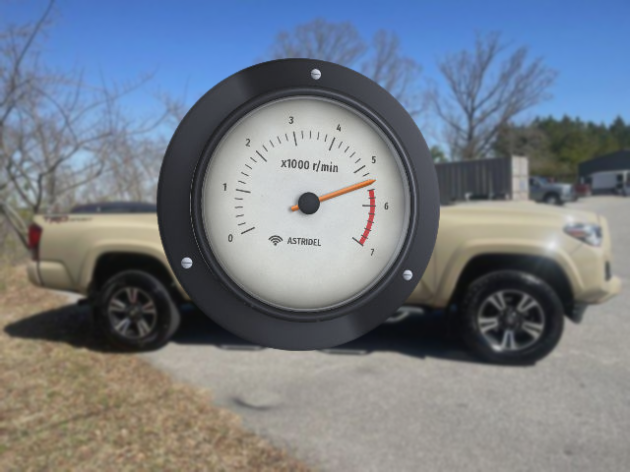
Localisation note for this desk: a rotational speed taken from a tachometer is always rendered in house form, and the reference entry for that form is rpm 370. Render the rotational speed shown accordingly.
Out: rpm 5400
